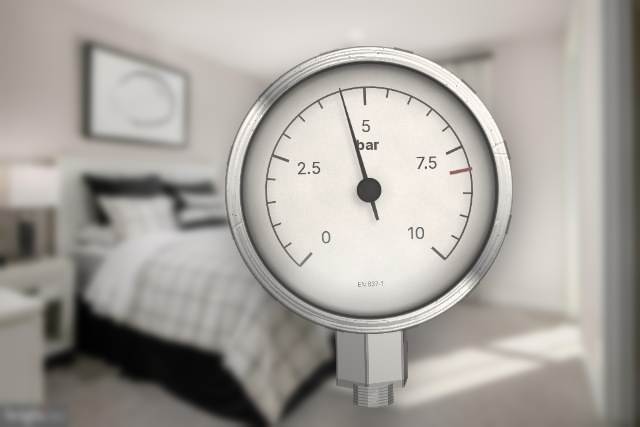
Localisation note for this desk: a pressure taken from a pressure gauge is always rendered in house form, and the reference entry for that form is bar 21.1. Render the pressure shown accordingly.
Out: bar 4.5
